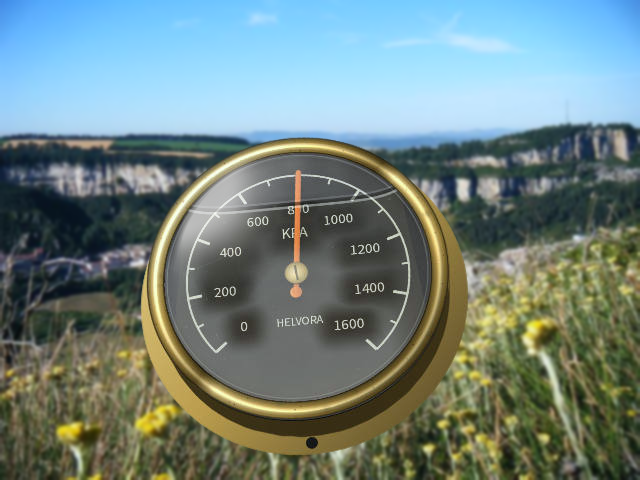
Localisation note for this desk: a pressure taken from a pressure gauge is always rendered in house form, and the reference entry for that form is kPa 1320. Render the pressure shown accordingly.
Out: kPa 800
